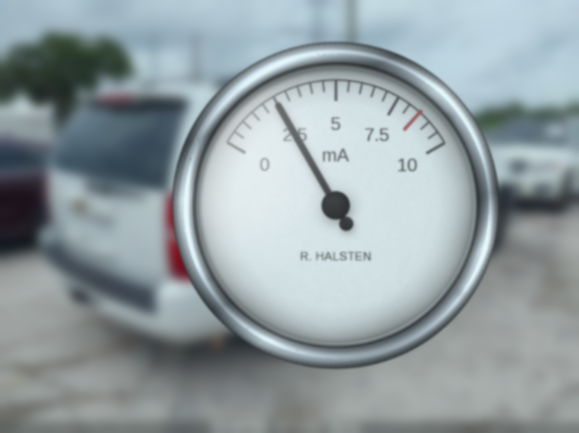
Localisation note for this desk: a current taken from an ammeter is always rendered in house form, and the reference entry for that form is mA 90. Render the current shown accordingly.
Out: mA 2.5
